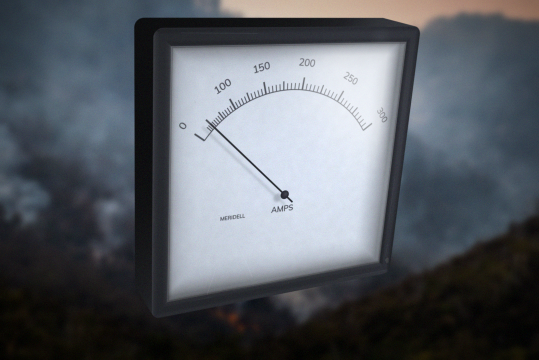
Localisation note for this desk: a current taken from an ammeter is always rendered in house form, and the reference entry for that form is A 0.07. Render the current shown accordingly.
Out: A 50
